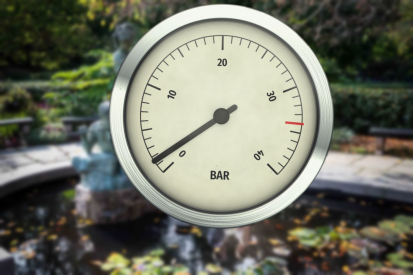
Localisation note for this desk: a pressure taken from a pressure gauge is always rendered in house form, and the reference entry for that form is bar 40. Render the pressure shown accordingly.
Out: bar 1.5
